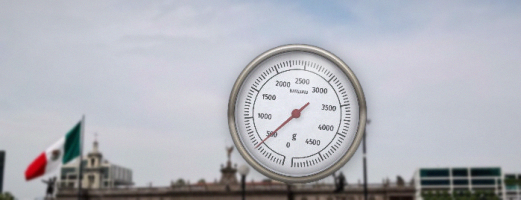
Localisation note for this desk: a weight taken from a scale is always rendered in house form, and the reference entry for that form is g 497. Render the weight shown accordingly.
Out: g 500
